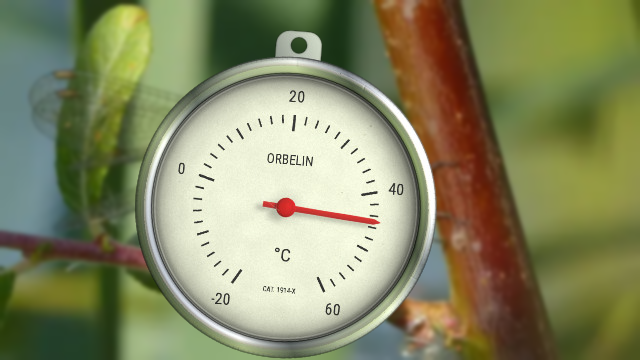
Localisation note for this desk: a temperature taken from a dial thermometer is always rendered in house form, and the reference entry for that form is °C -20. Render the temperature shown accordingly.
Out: °C 45
